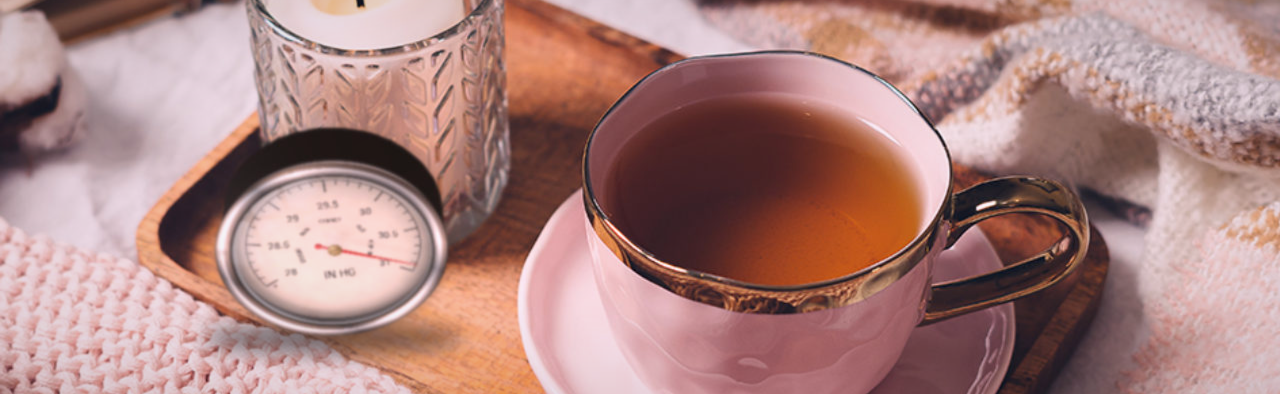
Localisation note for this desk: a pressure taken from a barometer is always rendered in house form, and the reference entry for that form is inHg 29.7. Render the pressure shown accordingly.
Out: inHg 30.9
